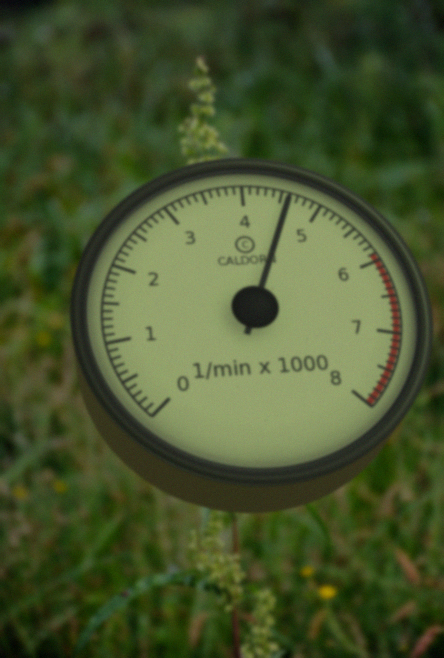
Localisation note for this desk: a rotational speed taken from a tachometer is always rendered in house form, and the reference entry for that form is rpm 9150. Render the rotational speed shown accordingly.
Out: rpm 4600
